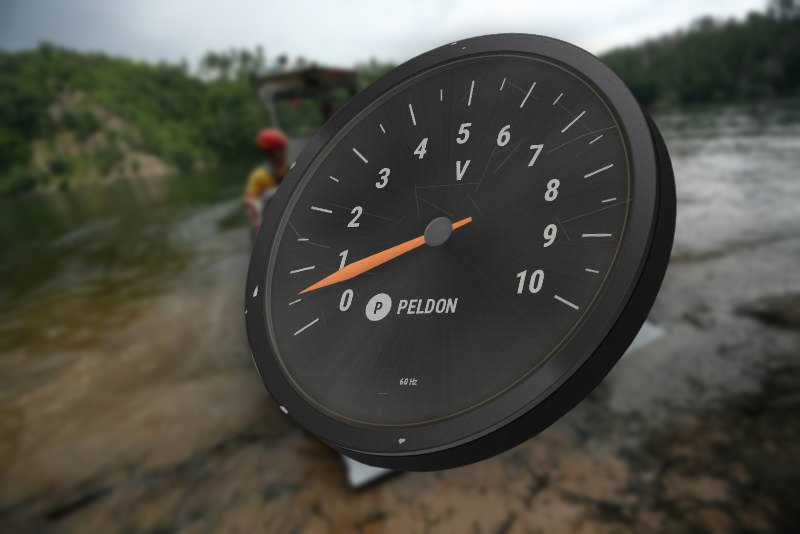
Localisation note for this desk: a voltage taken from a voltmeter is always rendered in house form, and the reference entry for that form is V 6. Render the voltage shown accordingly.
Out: V 0.5
